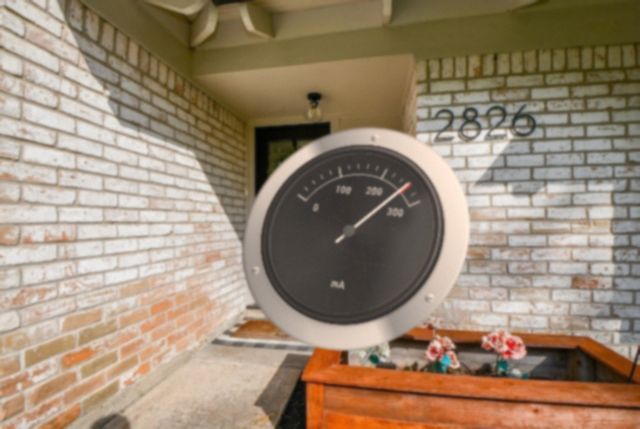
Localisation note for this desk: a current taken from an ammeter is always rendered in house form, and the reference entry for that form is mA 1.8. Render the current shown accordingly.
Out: mA 260
